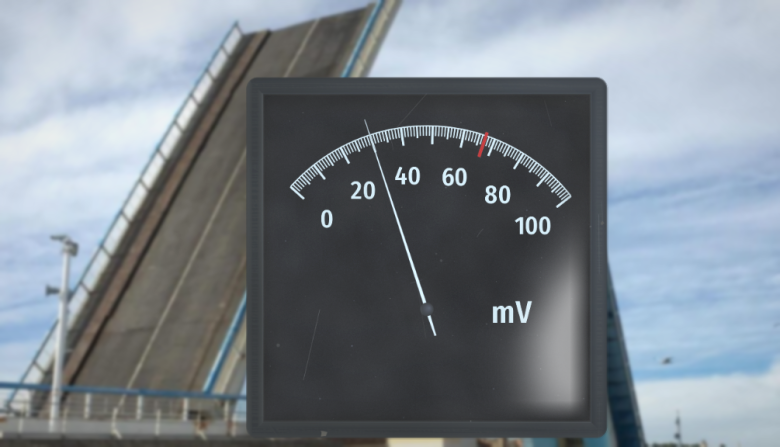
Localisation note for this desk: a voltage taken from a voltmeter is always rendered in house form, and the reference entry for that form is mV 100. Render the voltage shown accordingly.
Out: mV 30
